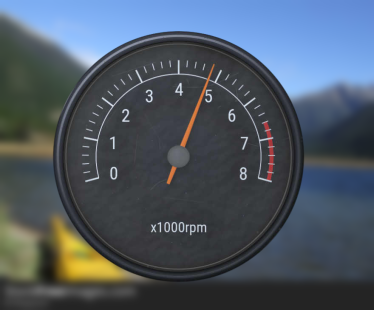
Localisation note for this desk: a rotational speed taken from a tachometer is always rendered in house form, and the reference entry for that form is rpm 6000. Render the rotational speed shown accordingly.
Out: rpm 4800
